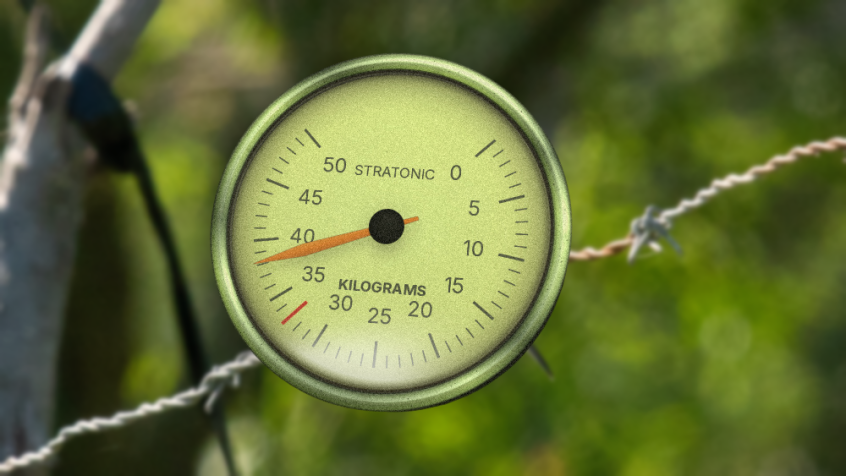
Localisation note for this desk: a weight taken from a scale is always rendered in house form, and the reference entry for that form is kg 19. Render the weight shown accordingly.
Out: kg 38
